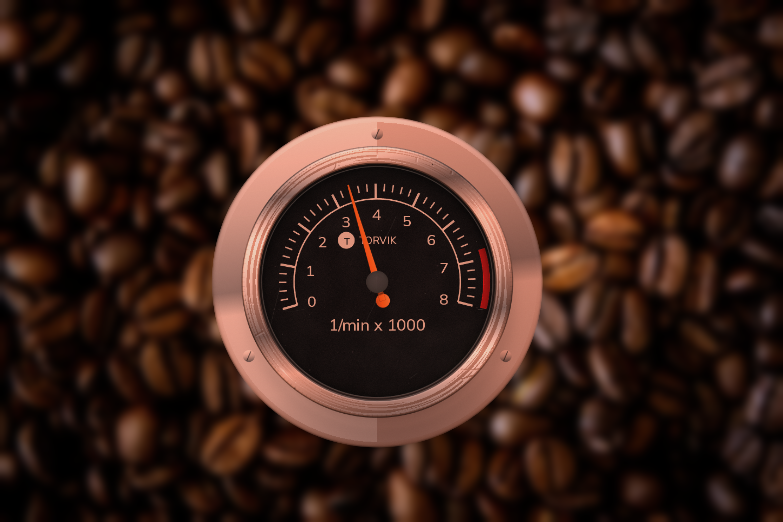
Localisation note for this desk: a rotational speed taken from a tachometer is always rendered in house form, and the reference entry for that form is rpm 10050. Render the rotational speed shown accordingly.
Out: rpm 3400
